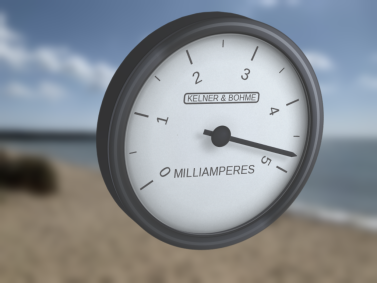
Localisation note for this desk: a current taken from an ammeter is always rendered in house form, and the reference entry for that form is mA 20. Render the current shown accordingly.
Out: mA 4.75
